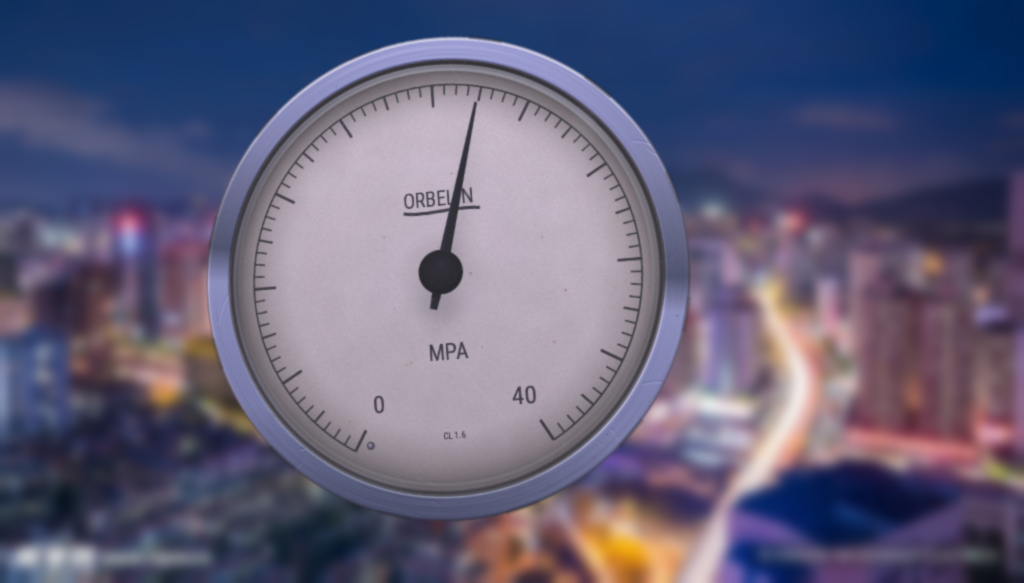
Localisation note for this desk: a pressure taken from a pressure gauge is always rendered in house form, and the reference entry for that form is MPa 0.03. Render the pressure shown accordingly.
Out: MPa 22
